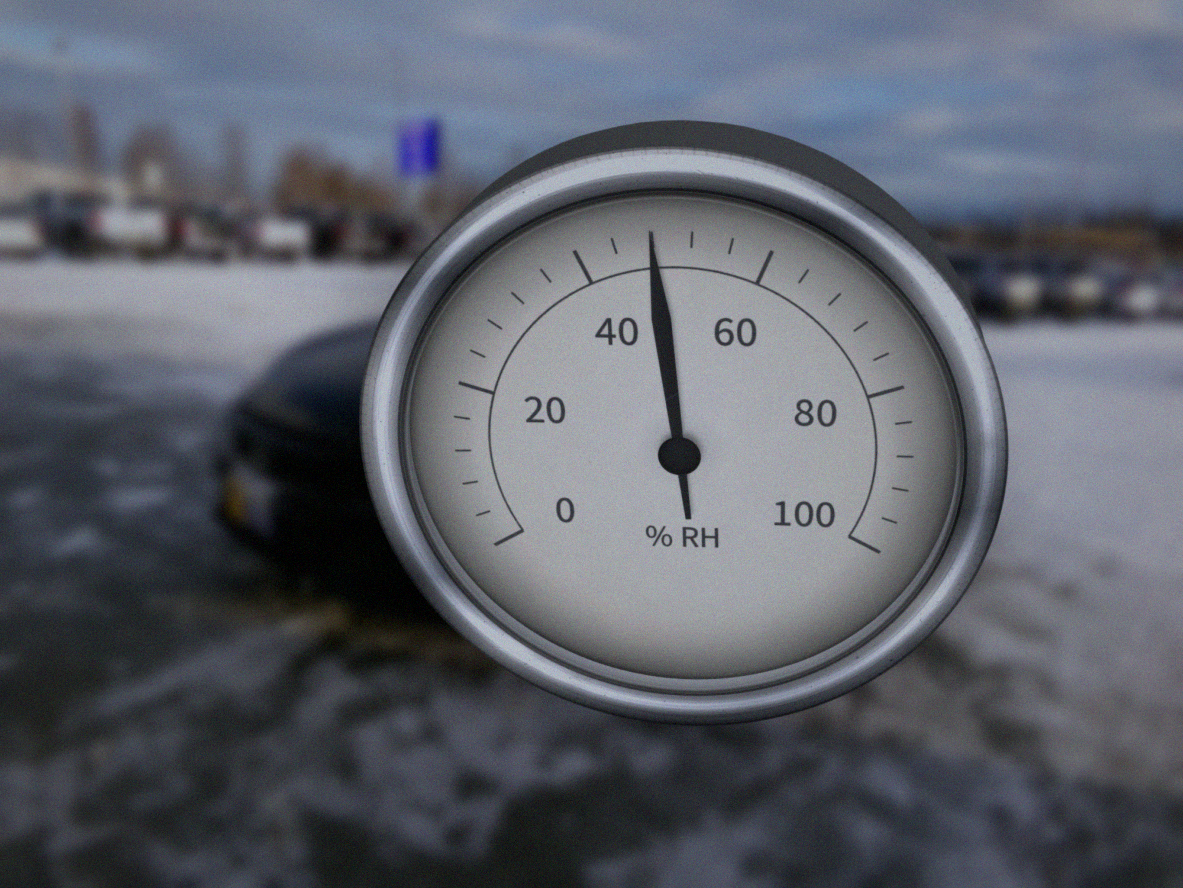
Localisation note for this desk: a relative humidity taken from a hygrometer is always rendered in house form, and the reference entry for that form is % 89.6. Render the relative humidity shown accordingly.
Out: % 48
